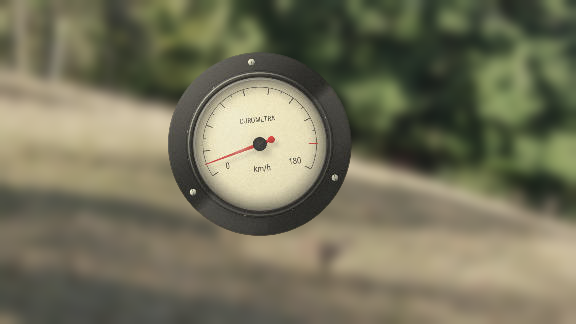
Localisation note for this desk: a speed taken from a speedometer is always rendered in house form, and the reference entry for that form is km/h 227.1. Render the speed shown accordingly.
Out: km/h 10
